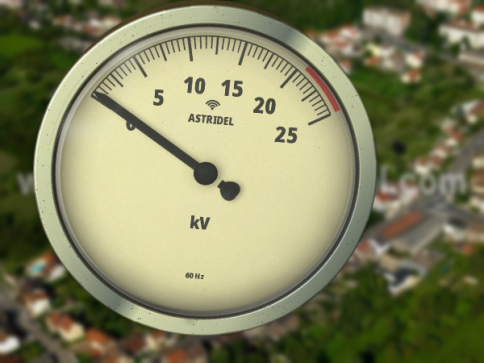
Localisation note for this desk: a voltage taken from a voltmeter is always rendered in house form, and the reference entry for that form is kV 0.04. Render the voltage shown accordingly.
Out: kV 0.5
